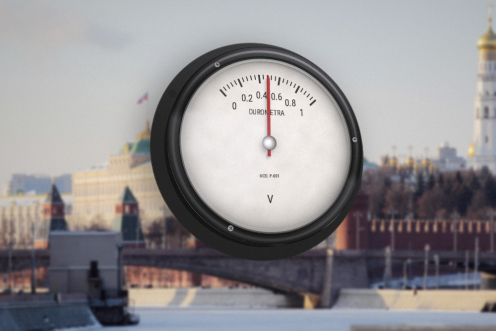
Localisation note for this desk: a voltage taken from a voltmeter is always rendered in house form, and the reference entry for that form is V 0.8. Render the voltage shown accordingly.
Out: V 0.48
